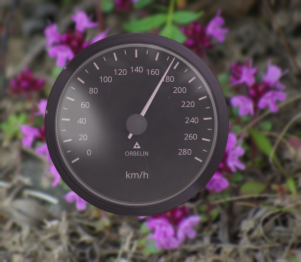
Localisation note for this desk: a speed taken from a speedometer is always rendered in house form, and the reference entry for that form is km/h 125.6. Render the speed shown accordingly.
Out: km/h 175
